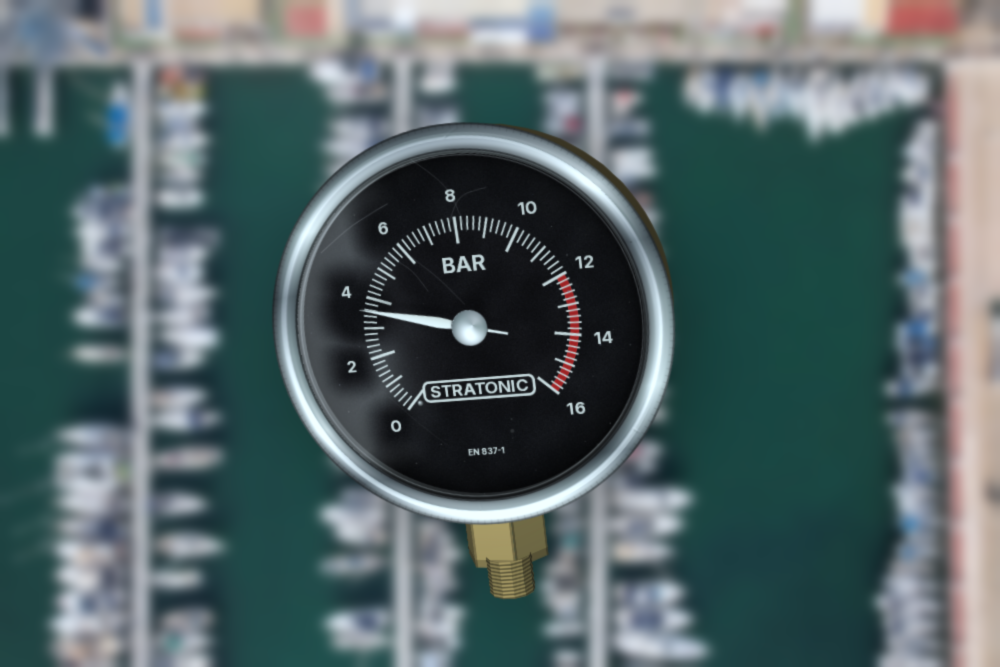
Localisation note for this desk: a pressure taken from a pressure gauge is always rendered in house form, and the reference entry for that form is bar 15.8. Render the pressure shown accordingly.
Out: bar 3.6
